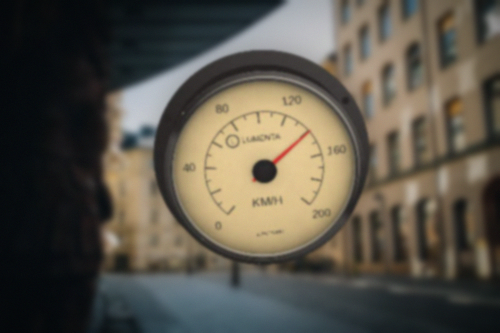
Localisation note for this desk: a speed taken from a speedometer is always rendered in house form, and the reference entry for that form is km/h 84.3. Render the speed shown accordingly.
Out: km/h 140
